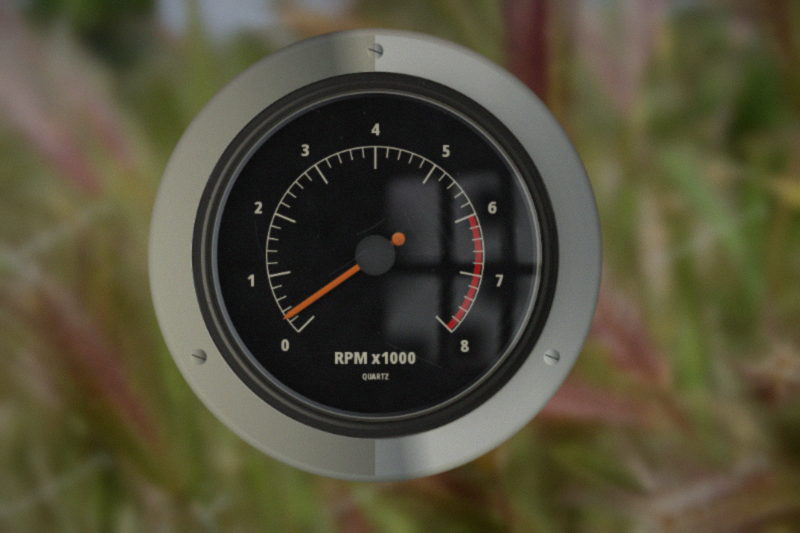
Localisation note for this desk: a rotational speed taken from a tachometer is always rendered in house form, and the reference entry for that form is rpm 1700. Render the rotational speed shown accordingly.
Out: rpm 300
